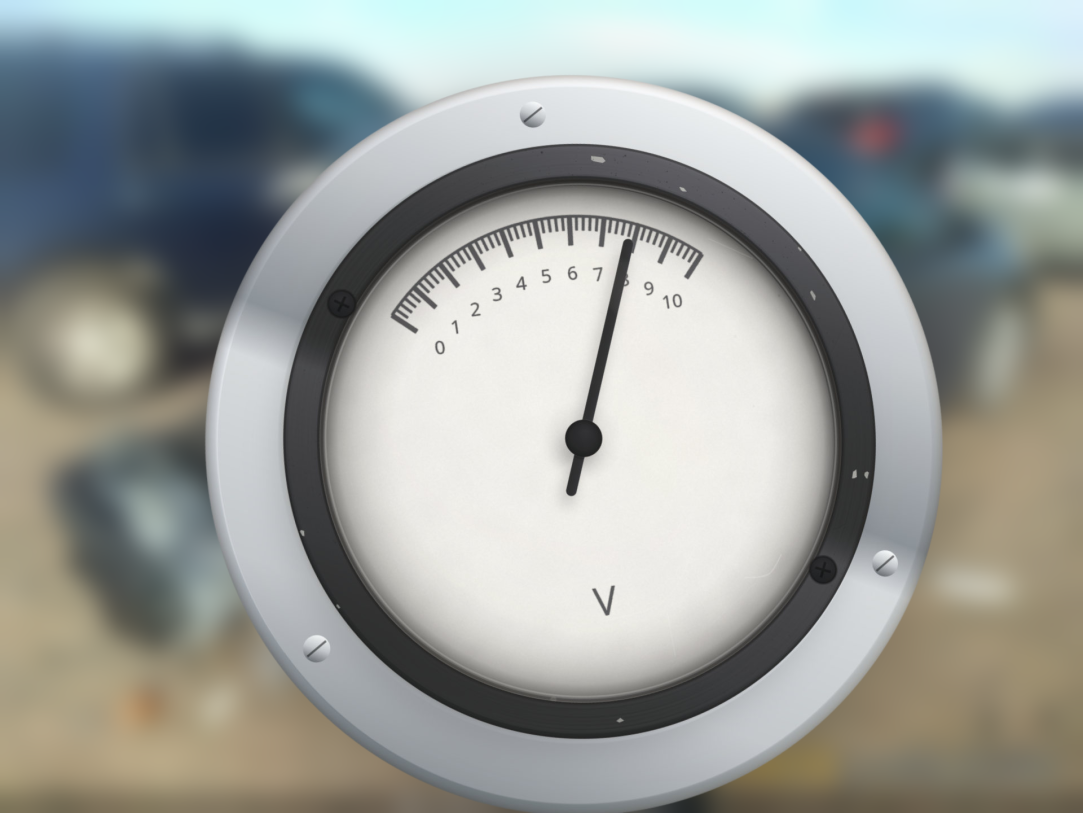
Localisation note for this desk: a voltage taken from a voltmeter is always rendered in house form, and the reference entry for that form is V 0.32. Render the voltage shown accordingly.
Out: V 7.8
